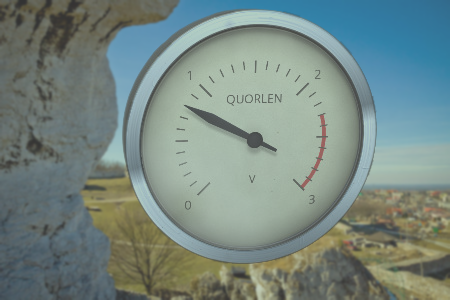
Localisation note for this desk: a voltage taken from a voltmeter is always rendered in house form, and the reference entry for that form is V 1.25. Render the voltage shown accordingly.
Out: V 0.8
